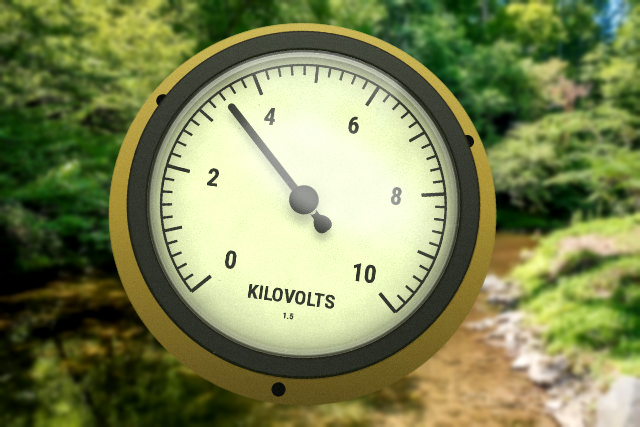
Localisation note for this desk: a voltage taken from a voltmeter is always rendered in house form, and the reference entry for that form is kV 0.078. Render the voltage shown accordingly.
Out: kV 3.4
